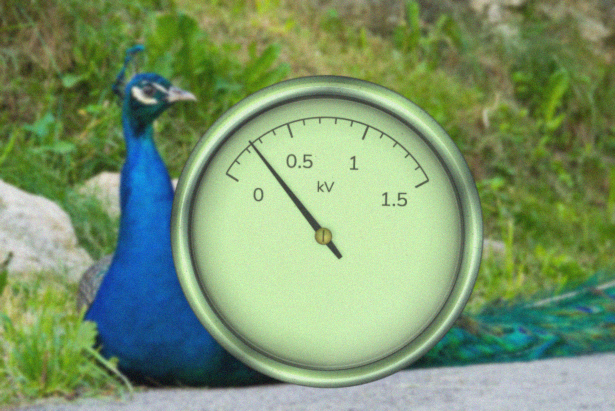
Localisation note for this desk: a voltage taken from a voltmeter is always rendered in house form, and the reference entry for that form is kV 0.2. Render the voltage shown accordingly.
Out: kV 0.25
